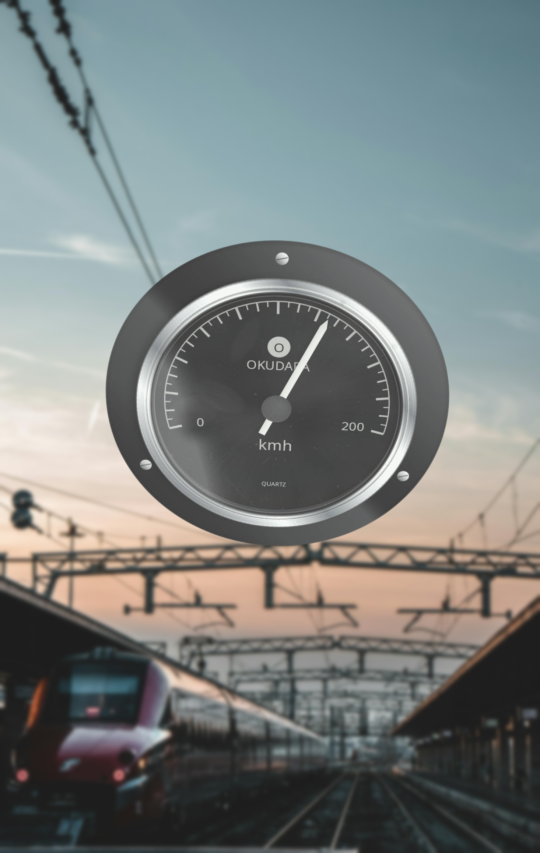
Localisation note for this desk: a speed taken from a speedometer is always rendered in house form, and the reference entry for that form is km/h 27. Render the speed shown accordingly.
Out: km/h 125
